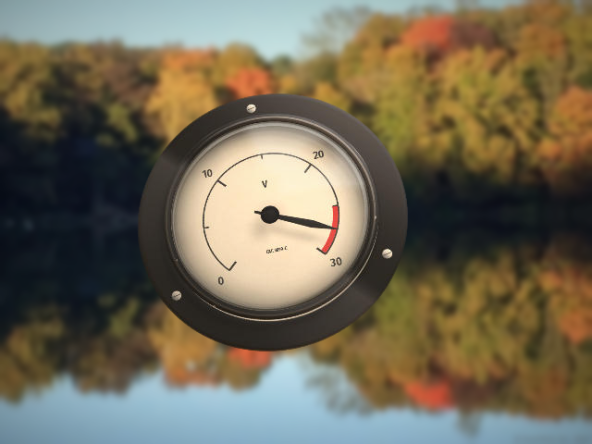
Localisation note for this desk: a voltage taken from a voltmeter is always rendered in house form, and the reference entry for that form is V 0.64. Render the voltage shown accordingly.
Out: V 27.5
